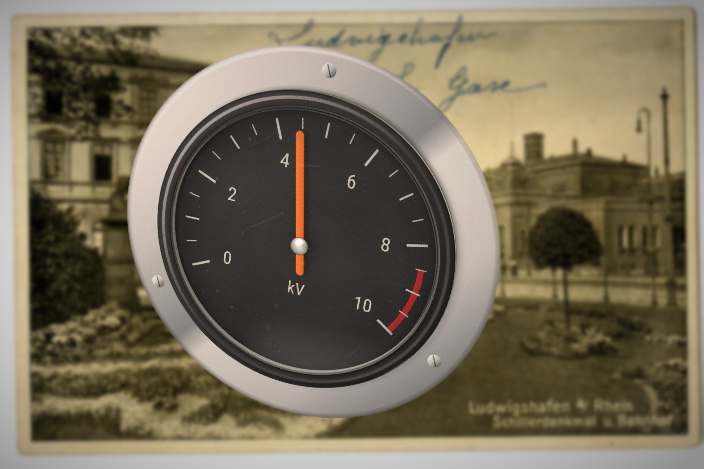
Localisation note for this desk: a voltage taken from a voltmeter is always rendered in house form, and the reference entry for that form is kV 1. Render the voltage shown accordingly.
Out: kV 4.5
